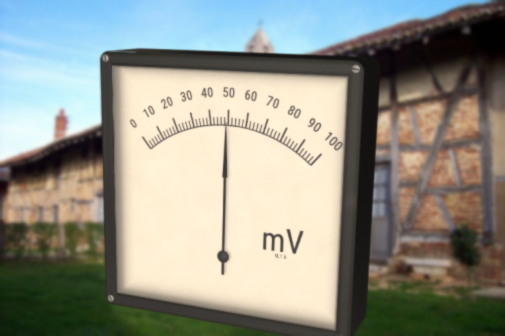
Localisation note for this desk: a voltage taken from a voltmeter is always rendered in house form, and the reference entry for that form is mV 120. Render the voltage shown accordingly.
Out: mV 50
